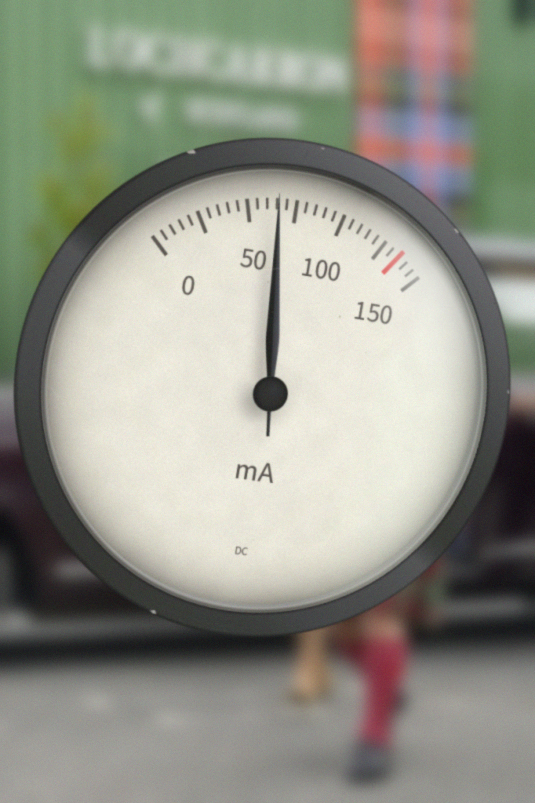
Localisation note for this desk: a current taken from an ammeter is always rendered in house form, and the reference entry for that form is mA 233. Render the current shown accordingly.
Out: mA 65
